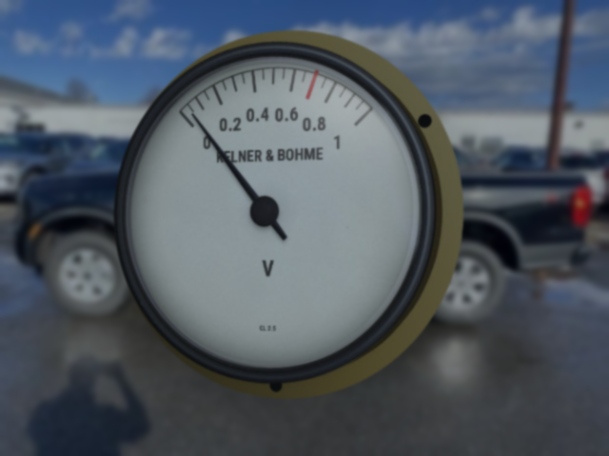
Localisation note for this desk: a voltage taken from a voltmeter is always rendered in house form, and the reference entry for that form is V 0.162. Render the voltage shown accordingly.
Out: V 0.05
